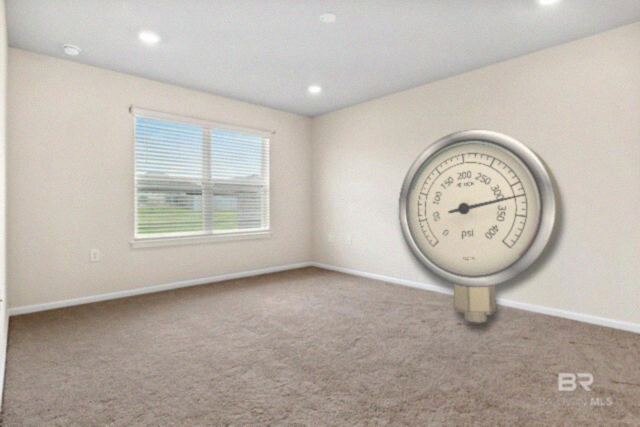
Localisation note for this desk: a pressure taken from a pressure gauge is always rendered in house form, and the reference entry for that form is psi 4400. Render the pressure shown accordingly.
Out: psi 320
